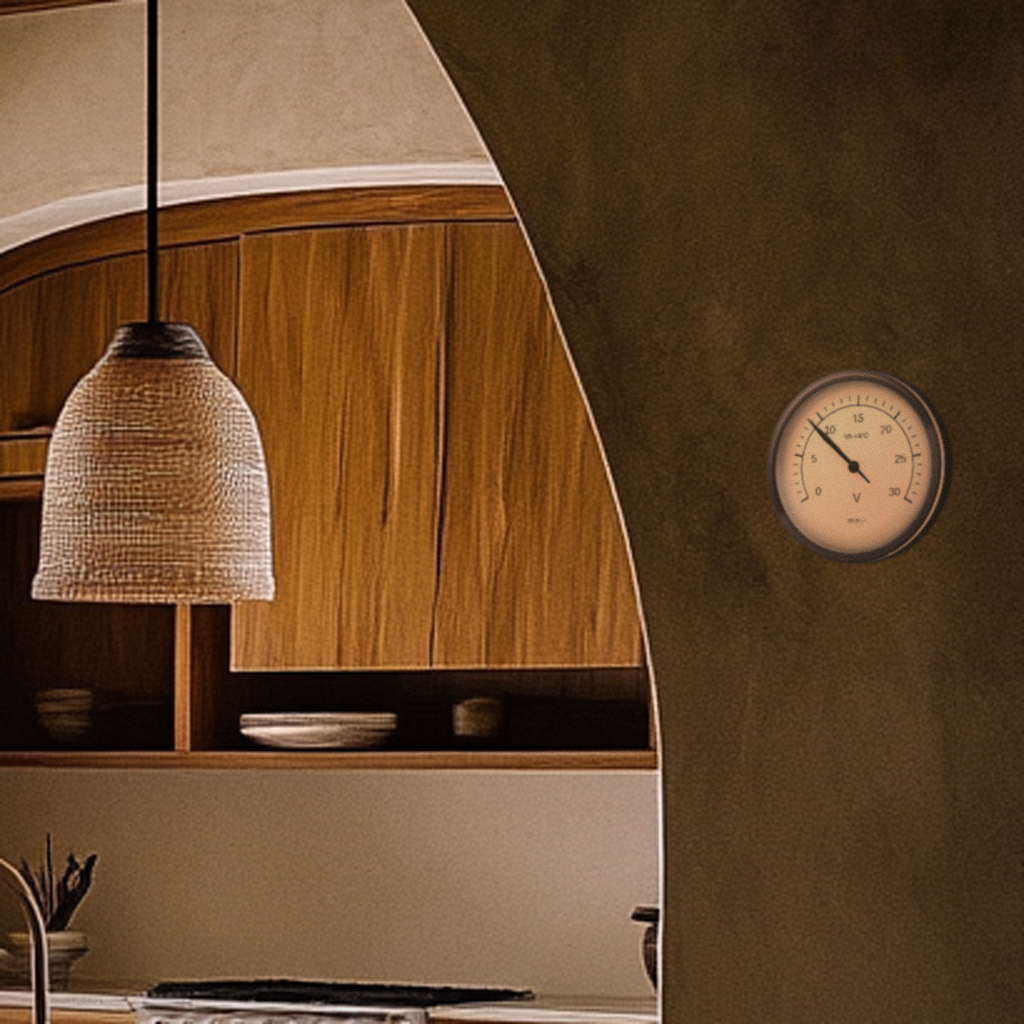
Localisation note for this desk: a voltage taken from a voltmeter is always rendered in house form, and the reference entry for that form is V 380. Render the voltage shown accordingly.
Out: V 9
